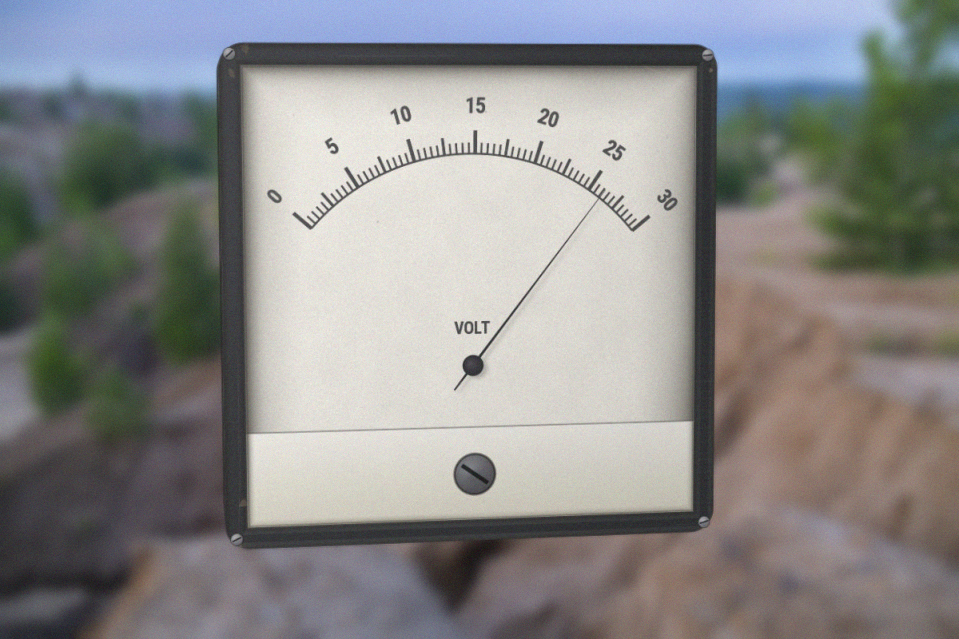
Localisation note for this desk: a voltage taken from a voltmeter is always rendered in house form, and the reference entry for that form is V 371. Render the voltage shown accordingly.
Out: V 26
